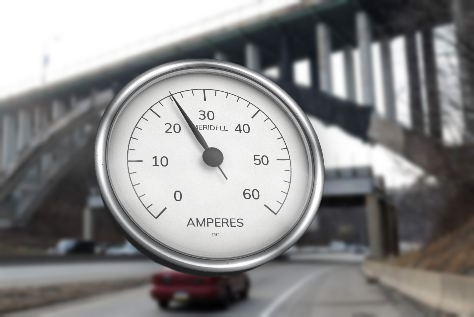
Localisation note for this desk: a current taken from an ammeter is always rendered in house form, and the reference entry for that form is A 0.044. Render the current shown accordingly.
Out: A 24
